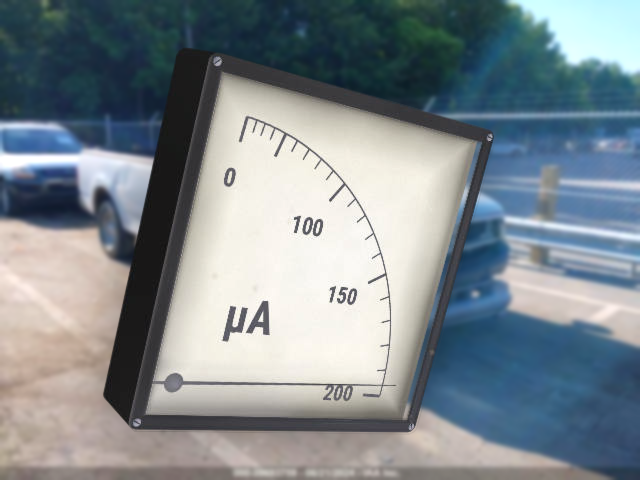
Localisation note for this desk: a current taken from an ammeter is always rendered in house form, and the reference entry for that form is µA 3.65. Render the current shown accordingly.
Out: µA 195
